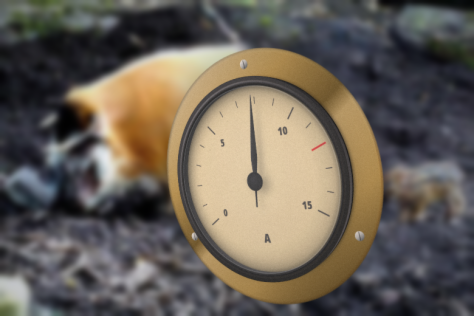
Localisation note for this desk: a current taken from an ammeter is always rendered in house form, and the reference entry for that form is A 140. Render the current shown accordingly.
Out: A 8
